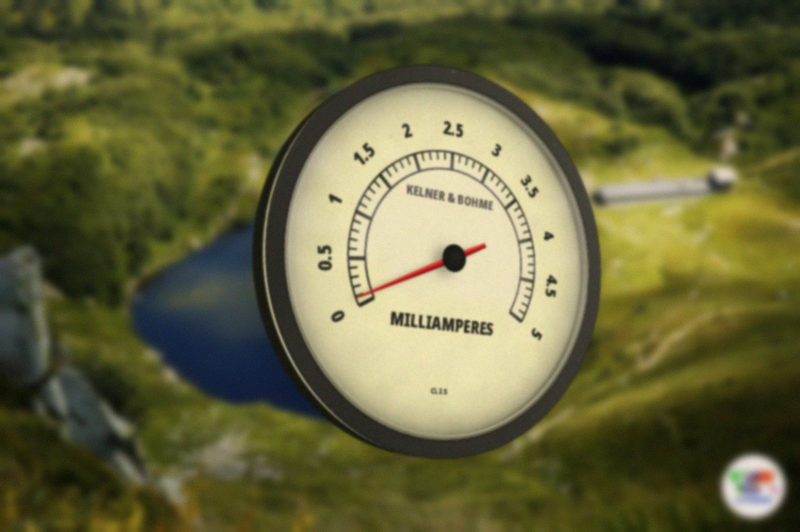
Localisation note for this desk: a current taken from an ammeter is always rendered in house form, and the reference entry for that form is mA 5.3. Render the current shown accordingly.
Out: mA 0.1
